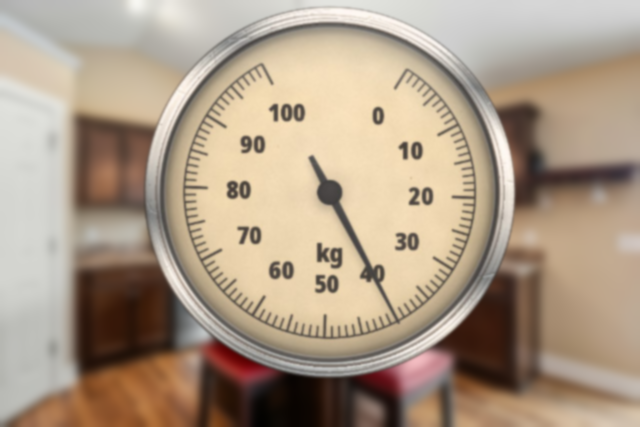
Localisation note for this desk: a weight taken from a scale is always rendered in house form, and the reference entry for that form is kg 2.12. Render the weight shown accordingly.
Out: kg 40
